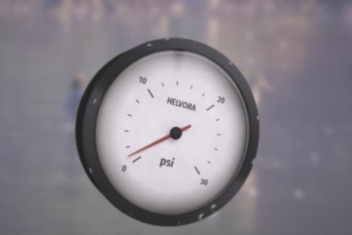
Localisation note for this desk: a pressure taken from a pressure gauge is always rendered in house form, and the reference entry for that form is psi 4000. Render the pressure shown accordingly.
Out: psi 1
